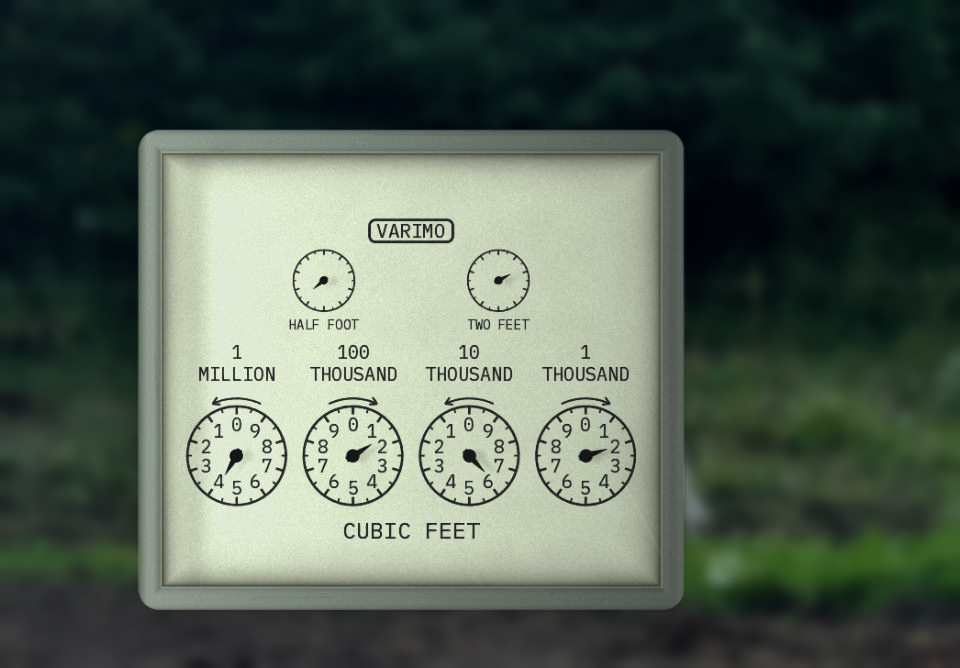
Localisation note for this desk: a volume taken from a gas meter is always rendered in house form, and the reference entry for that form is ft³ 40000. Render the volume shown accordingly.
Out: ft³ 416200
